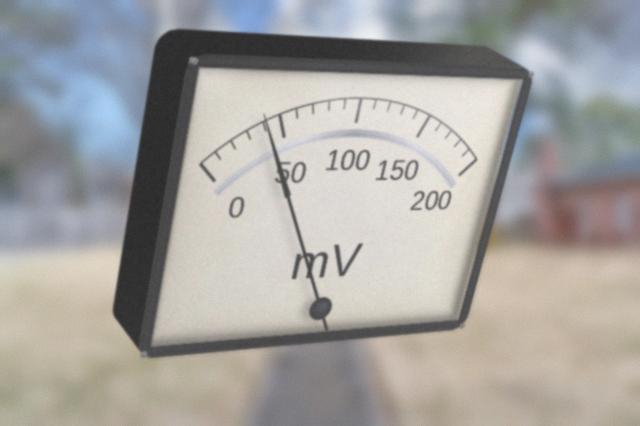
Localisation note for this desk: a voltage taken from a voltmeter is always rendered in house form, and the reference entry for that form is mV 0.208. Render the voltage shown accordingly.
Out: mV 40
